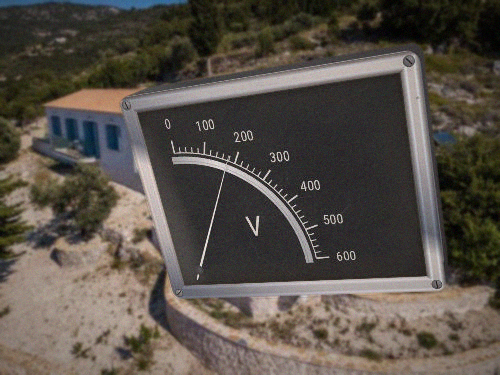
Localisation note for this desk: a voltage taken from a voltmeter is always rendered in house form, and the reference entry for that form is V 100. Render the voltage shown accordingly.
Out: V 180
